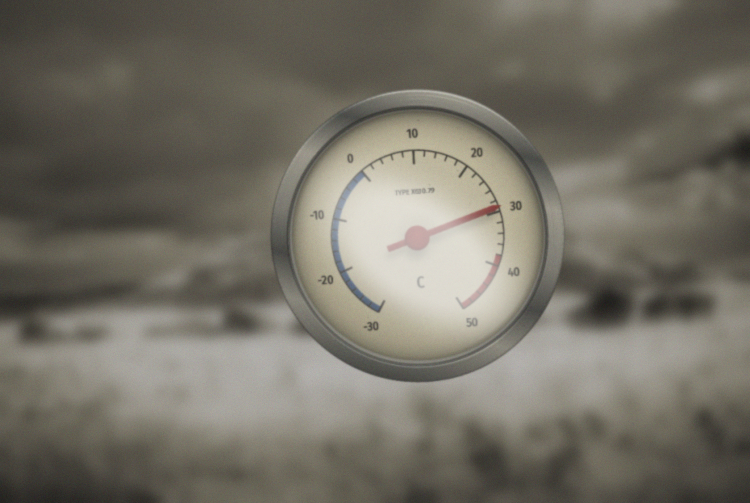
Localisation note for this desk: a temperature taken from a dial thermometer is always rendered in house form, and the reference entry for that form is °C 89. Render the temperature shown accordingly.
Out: °C 29
